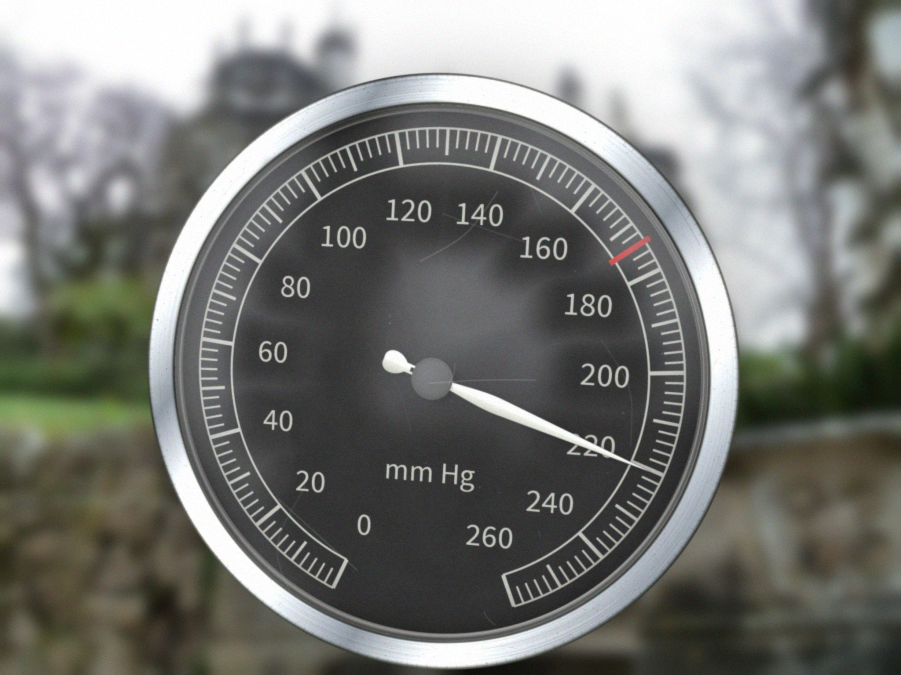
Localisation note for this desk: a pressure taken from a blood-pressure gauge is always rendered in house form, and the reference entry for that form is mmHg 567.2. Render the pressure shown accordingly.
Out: mmHg 220
